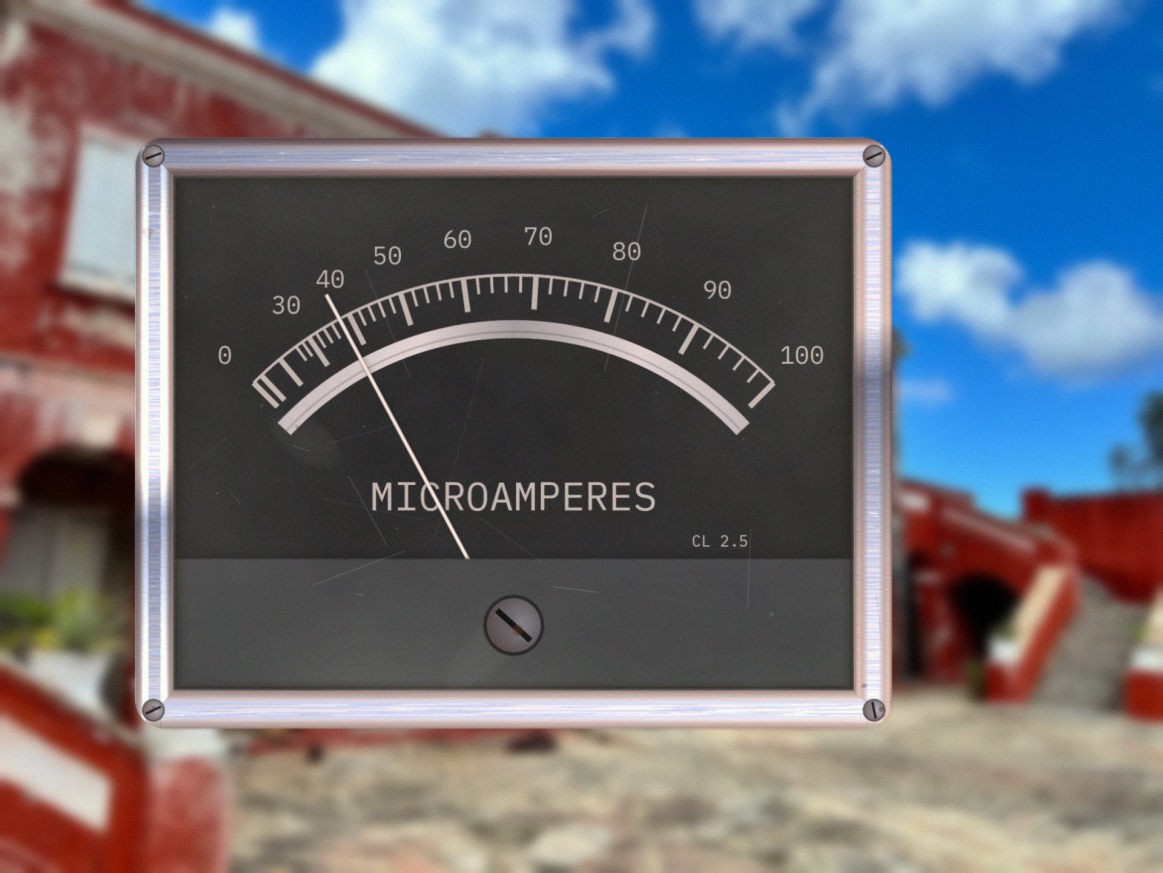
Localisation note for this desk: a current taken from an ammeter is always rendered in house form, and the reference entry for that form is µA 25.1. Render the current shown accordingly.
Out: µA 38
